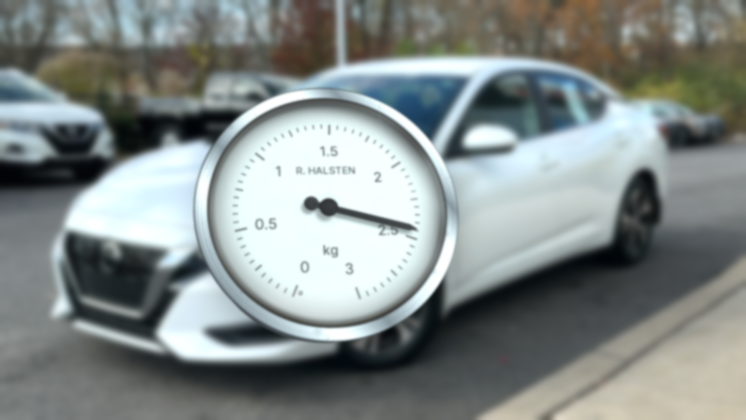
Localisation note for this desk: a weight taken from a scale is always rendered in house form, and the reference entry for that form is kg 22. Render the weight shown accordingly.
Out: kg 2.45
